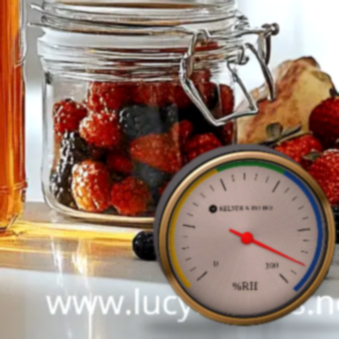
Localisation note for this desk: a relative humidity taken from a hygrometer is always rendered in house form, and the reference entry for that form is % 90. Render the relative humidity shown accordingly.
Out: % 92
